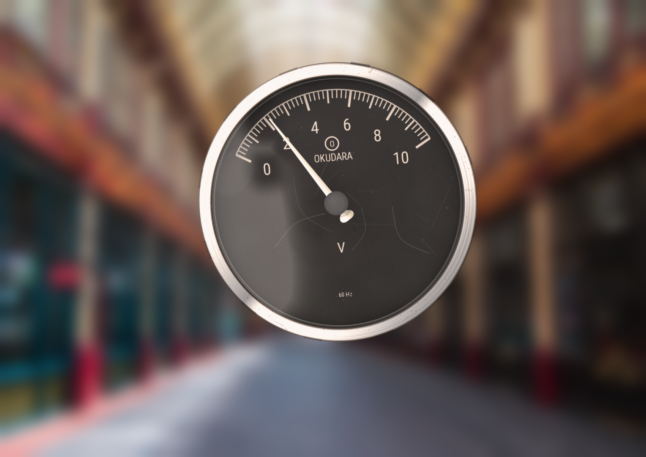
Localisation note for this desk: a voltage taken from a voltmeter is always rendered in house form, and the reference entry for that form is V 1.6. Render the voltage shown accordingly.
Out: V 2.2
